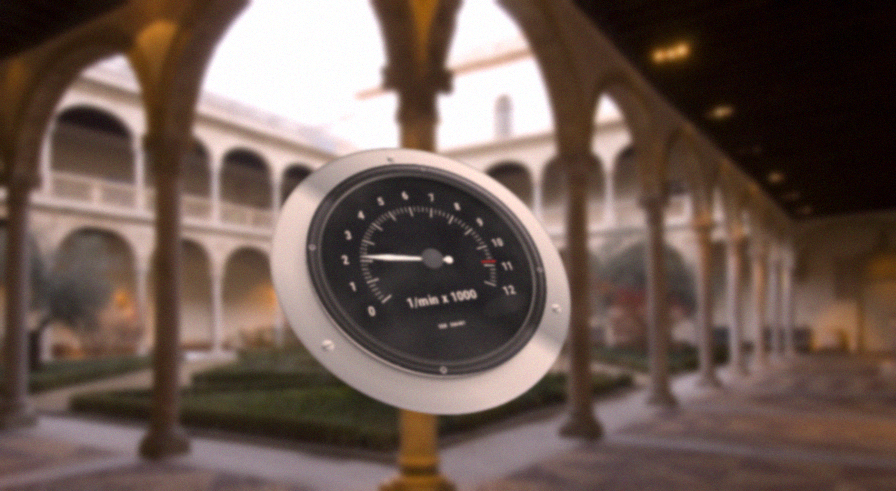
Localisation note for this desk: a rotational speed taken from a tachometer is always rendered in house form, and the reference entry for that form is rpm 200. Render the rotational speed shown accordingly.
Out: rpm 2000
